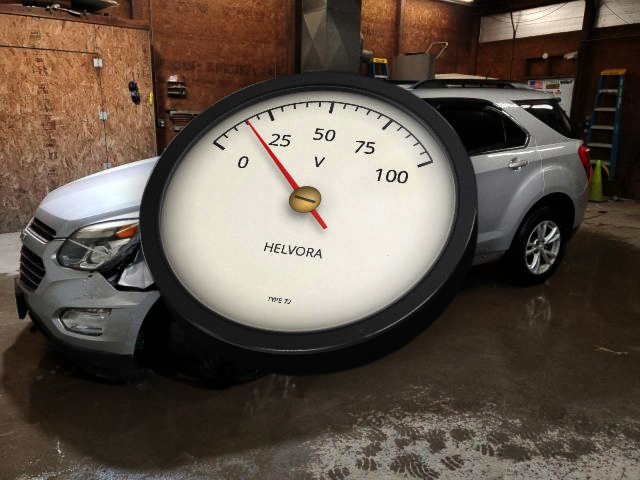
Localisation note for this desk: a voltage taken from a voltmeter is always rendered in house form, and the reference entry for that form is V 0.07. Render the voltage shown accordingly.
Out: V 15
